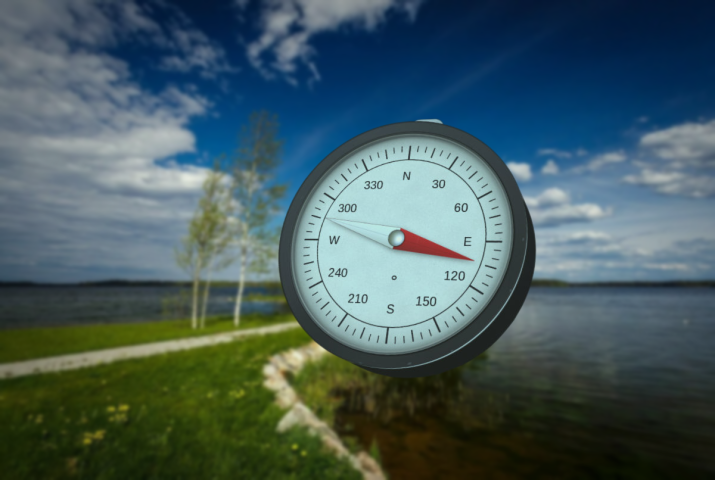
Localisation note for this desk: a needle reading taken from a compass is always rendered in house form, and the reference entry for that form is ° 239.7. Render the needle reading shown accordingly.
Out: ° 105
